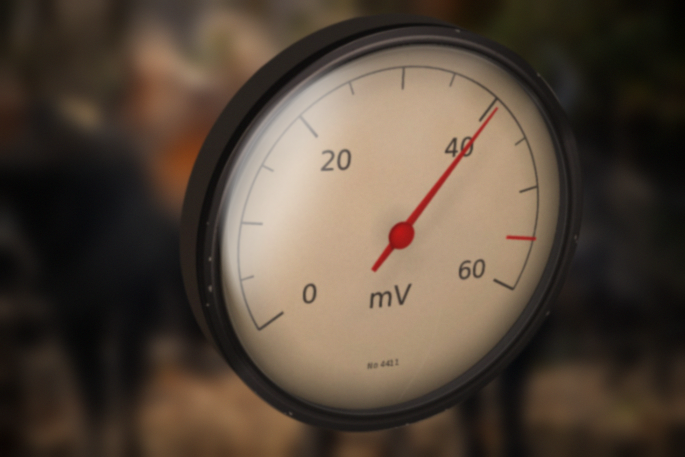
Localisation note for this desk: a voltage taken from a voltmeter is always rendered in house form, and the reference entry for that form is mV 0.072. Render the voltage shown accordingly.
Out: mV 40
